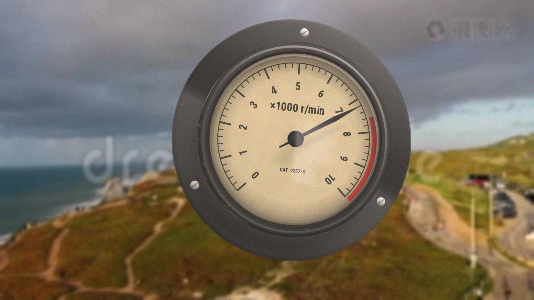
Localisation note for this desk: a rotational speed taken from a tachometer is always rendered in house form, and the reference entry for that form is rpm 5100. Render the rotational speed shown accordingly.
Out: rpm 7200
